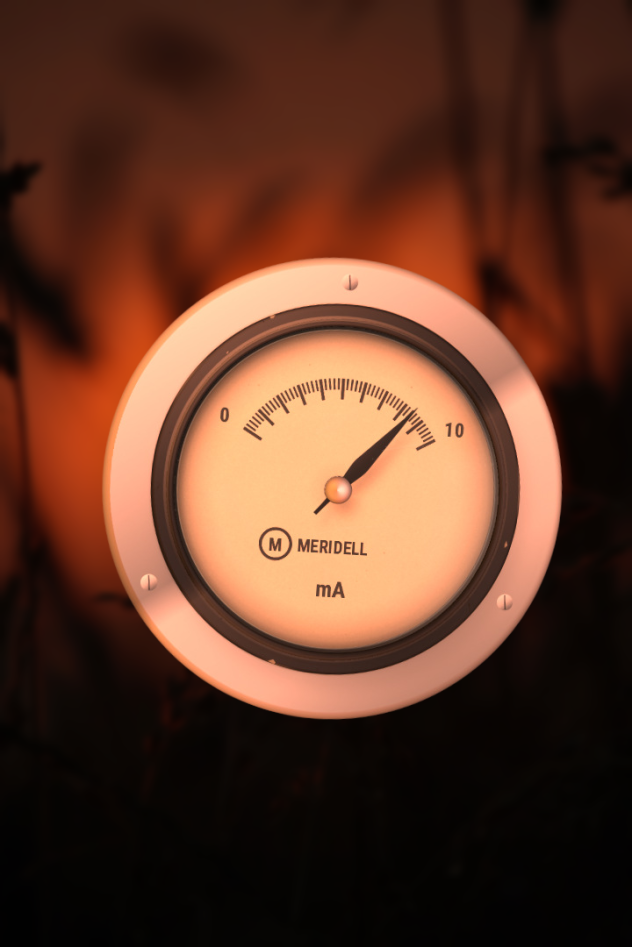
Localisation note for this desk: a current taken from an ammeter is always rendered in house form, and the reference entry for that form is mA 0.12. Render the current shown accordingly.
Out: mA 8.4
